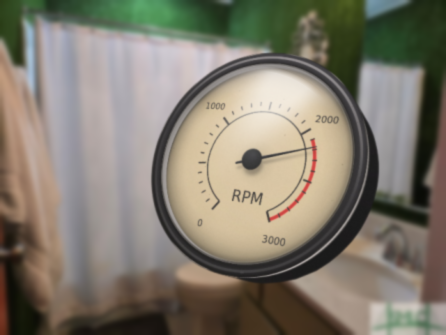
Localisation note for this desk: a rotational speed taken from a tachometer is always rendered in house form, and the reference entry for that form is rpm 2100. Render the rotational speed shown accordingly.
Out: rpm 2200
